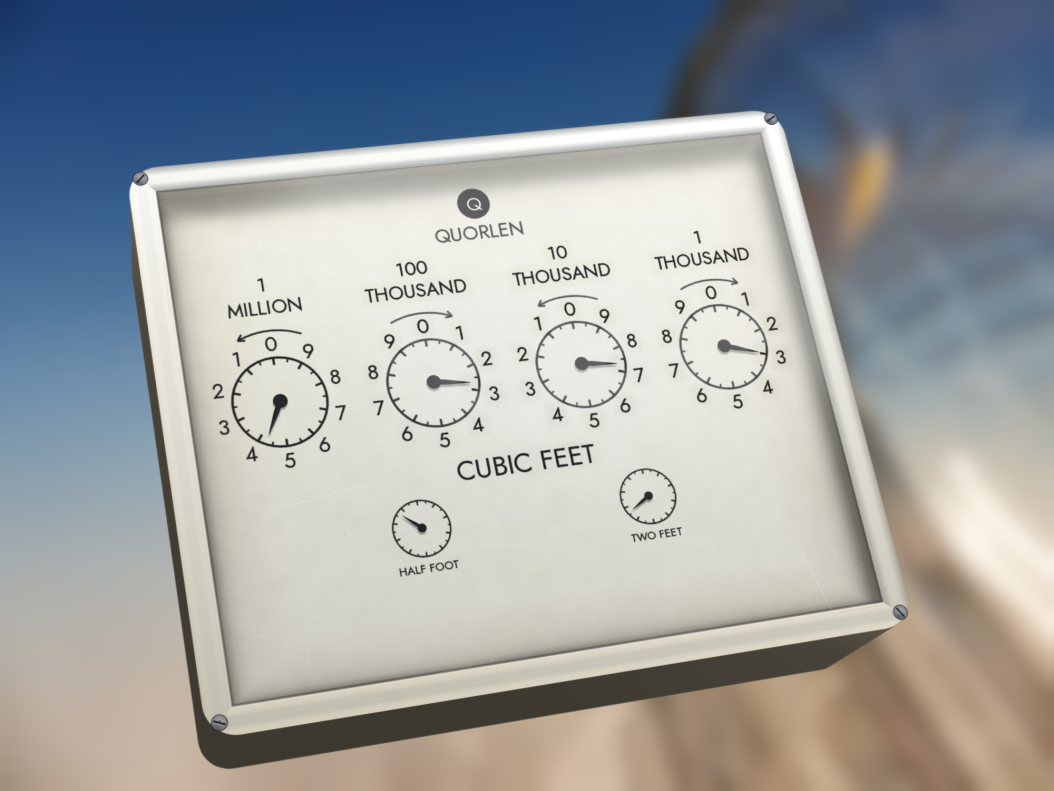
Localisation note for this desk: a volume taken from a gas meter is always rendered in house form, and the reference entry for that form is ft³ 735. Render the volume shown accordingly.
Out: ft³ 427300
